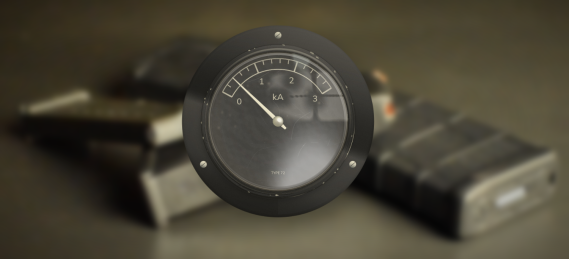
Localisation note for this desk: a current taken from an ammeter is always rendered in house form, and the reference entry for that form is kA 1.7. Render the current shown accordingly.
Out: kA 0.4
